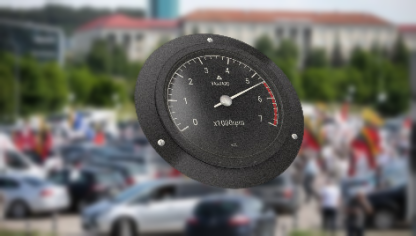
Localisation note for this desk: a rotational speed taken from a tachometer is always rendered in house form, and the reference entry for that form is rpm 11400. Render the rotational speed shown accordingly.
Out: rpm 5400
